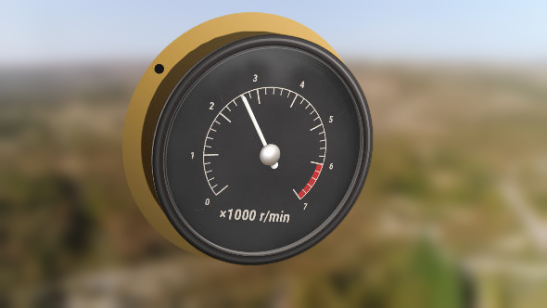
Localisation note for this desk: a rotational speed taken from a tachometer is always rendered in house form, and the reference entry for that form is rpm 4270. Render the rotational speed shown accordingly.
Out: rpm 2600
